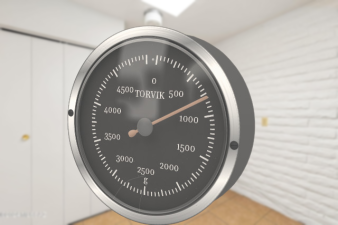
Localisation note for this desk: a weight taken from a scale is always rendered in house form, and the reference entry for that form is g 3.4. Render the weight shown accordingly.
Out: g 800
